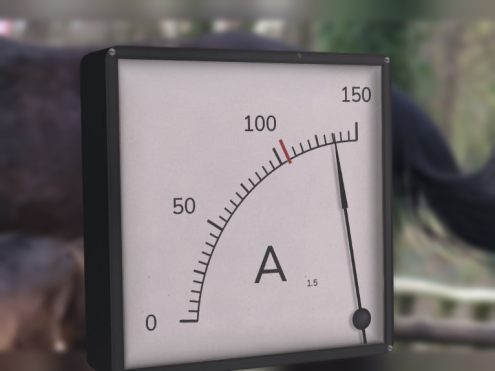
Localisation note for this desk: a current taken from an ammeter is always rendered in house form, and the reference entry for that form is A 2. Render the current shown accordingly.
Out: A 135
